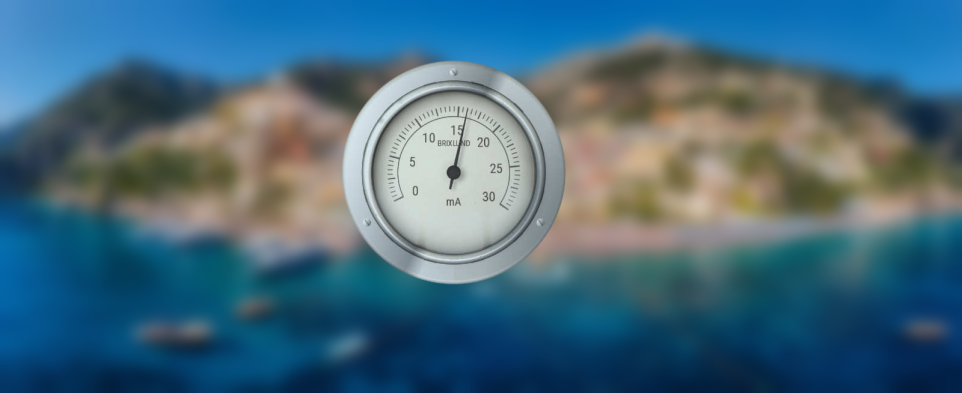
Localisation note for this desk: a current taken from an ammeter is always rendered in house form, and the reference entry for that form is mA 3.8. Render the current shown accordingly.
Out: mA 16
